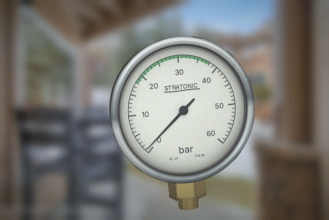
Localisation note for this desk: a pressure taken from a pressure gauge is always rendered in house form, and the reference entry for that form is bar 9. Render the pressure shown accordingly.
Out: bar 1
